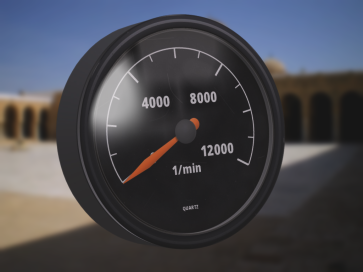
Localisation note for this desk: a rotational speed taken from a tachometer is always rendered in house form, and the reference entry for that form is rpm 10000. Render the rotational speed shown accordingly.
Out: rpm 0
